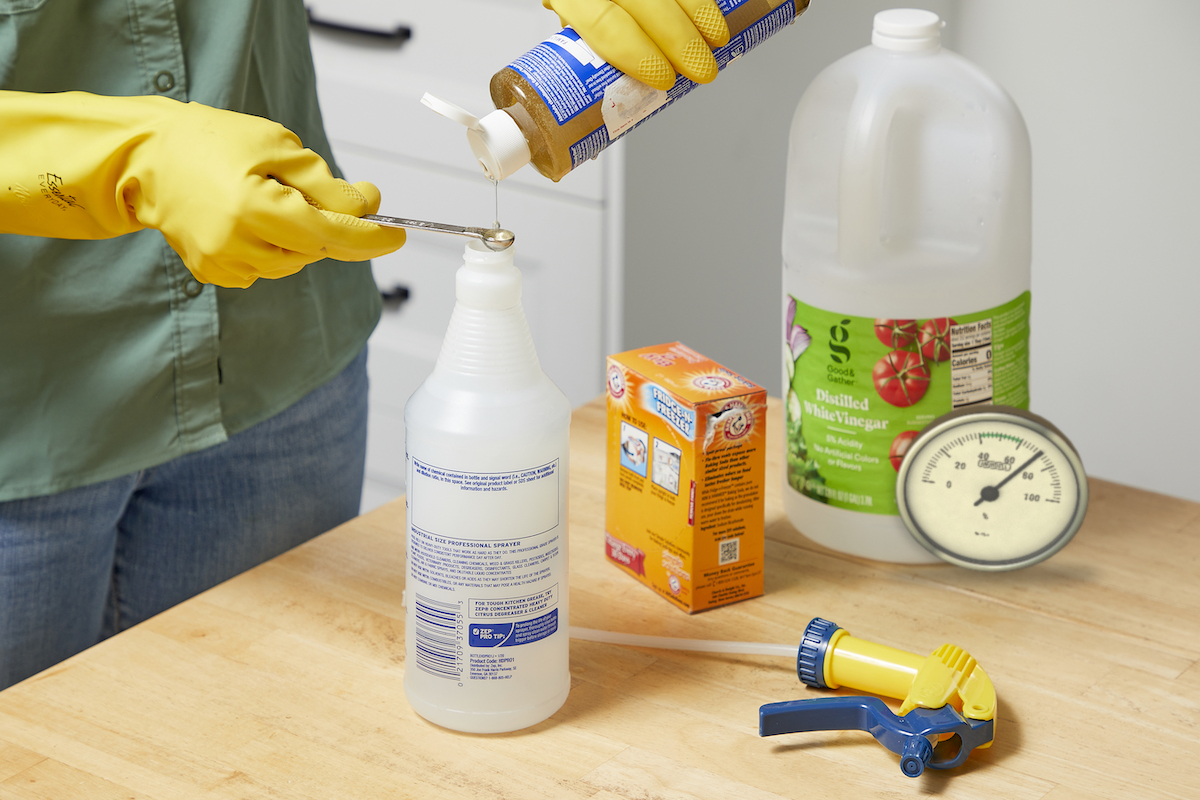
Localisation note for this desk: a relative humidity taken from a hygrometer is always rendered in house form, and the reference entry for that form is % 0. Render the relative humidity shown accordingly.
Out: % 70
